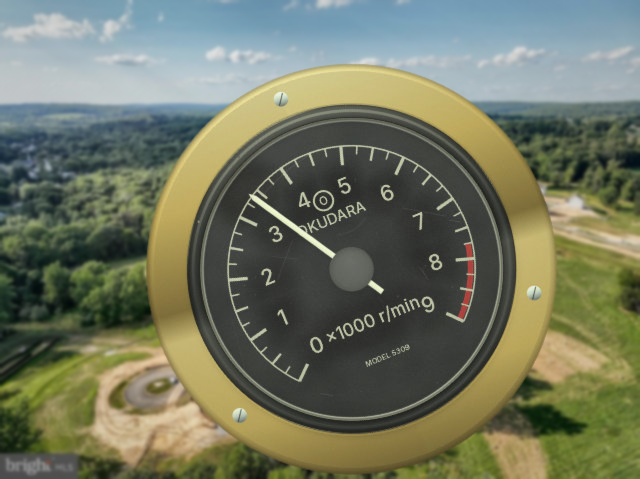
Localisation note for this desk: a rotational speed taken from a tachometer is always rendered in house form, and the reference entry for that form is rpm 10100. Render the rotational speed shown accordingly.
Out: rpm 3375
